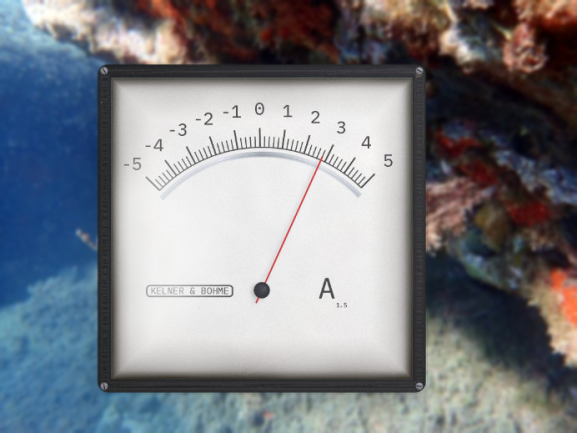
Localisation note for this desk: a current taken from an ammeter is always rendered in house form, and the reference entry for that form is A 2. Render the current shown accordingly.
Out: A 2.8
